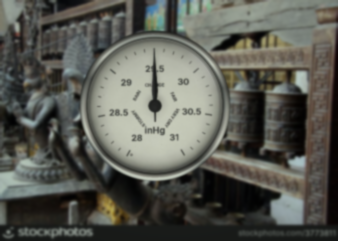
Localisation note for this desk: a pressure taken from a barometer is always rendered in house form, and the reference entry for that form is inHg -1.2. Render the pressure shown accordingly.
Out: inHg 29.5
